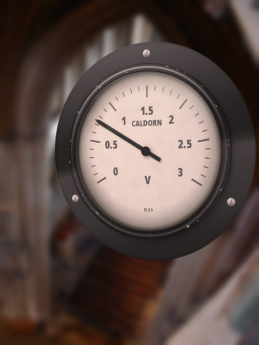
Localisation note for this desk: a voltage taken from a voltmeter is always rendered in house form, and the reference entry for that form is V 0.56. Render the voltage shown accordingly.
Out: V 0.75
